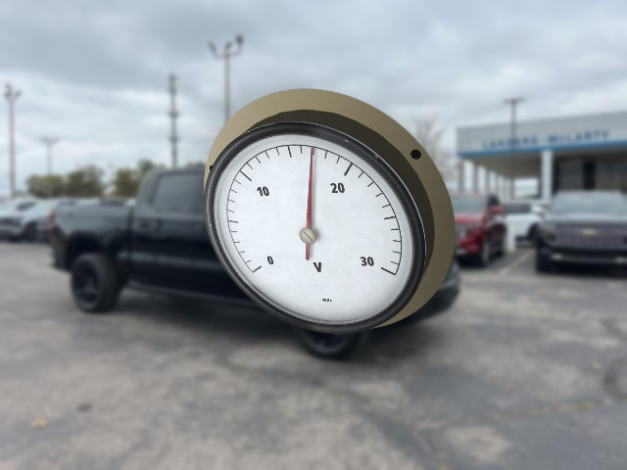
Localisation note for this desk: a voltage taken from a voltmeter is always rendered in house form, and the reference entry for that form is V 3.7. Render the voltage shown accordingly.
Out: V 17
